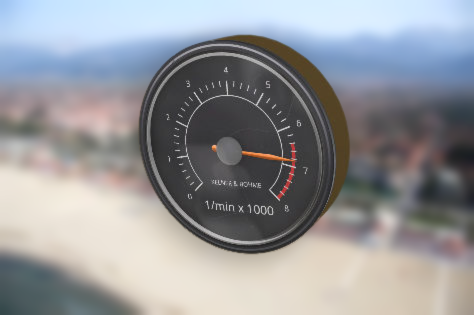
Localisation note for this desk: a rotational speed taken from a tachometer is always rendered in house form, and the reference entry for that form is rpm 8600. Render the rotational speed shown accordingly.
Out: rpm 6800
